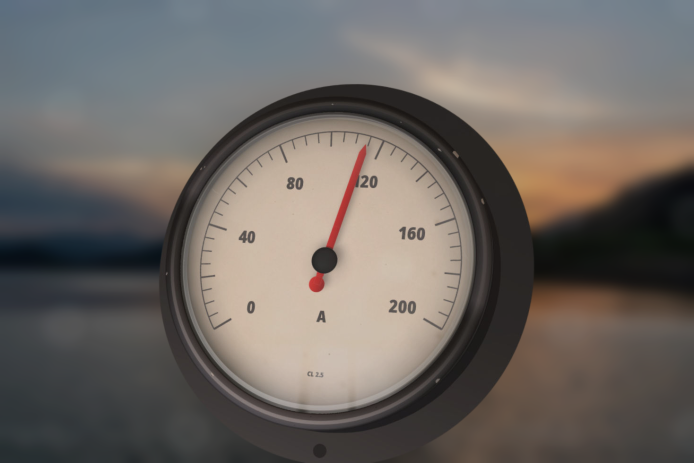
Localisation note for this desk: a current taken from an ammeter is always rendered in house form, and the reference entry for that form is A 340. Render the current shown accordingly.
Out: A 115
